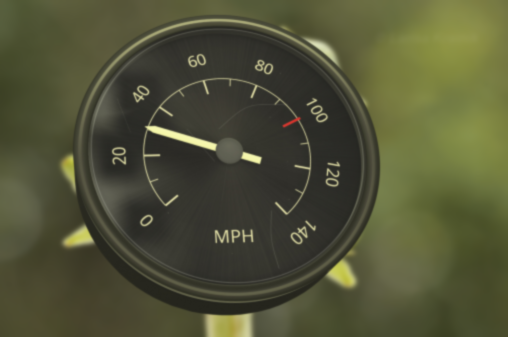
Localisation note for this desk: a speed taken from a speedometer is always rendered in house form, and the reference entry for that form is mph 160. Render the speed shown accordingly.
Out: mph 30
